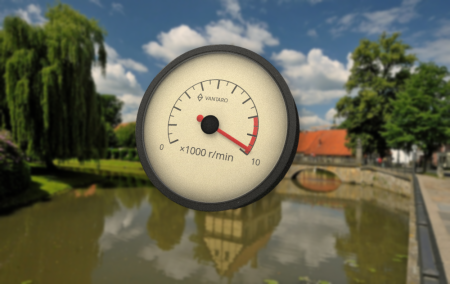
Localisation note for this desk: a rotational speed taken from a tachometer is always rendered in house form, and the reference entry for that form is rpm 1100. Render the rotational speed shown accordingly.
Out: rpm 9750
